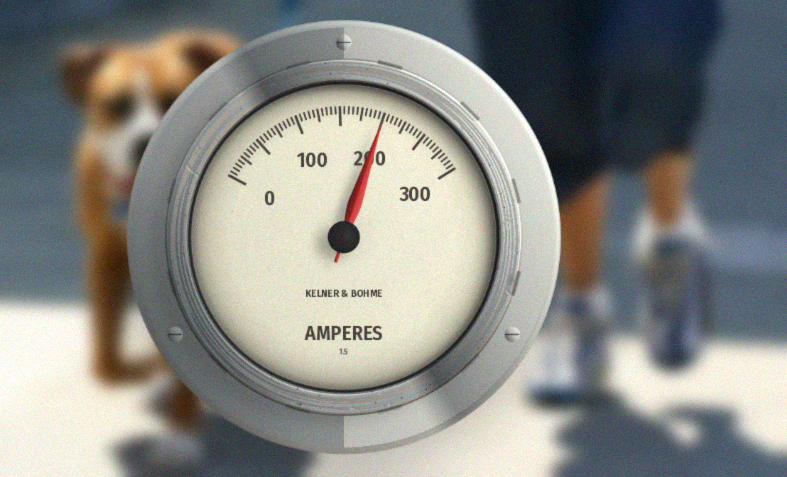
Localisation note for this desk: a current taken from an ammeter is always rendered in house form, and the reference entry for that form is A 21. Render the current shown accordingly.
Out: A 200
